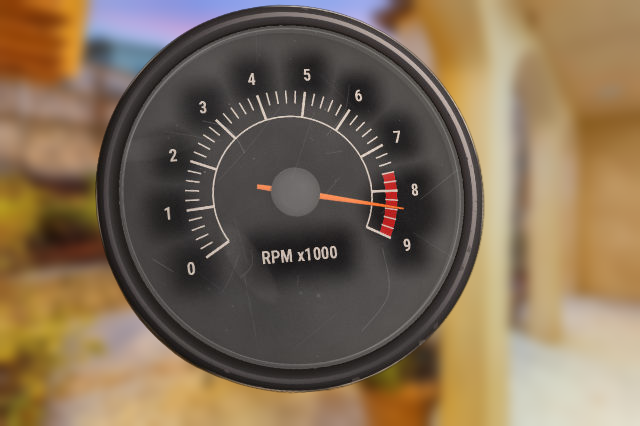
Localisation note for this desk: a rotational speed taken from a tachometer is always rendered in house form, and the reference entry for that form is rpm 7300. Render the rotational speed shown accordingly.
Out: rpm 8400
